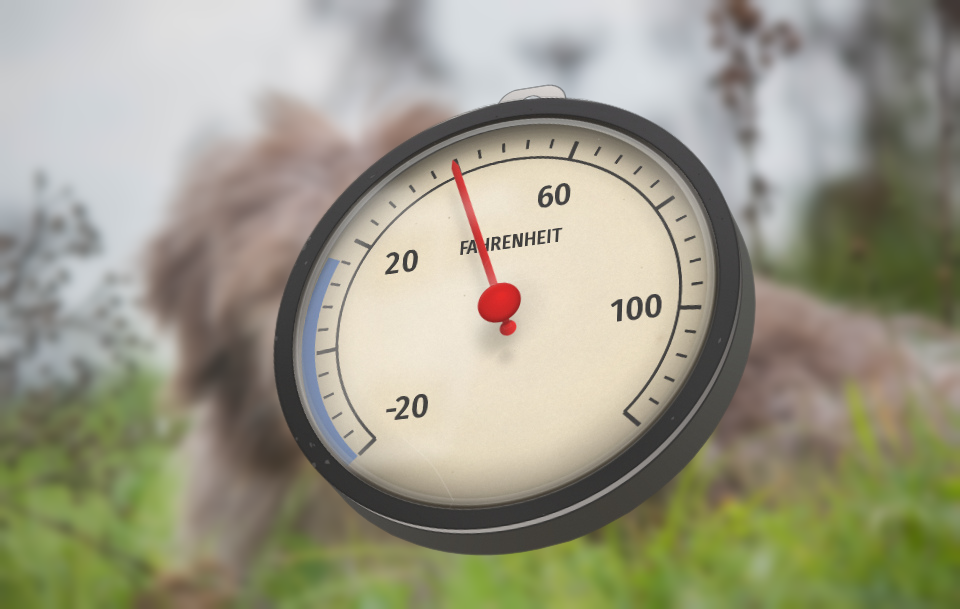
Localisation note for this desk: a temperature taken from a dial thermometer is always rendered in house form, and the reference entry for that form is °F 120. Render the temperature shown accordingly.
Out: °F 40
